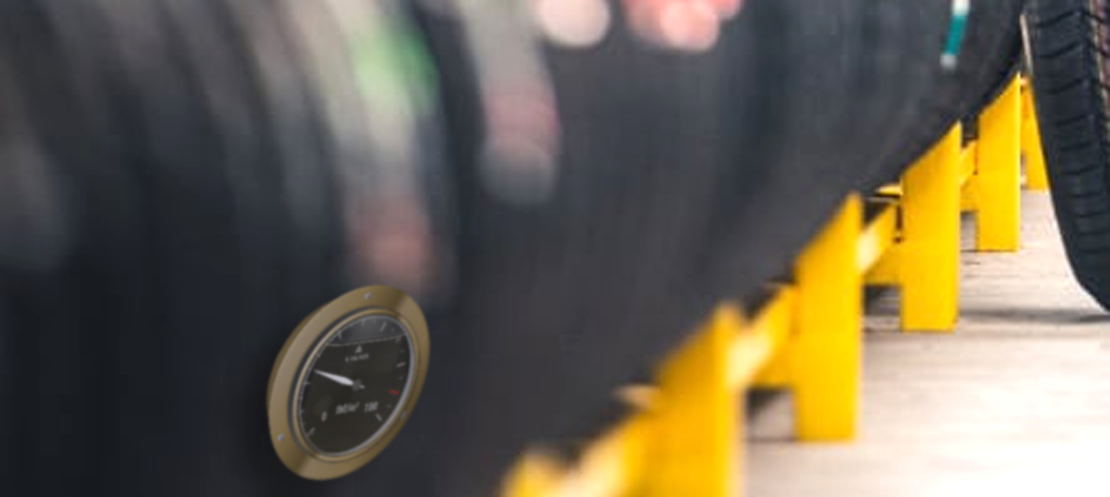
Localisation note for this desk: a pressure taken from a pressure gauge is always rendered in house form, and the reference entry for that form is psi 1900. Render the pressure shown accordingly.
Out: psi 25
